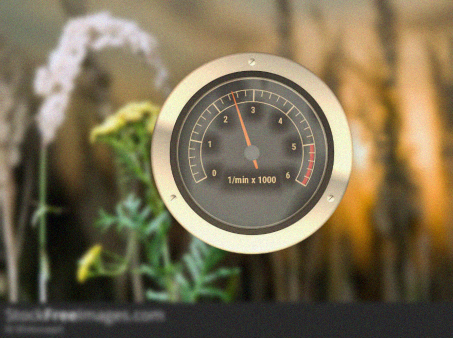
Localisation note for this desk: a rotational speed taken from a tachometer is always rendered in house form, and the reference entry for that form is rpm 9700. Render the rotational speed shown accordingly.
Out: rpm 2500
